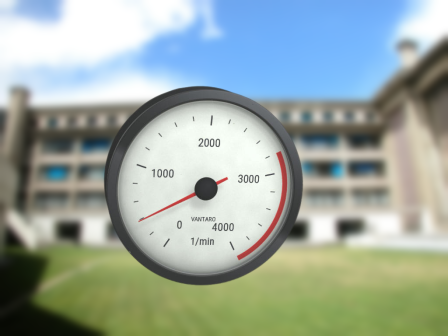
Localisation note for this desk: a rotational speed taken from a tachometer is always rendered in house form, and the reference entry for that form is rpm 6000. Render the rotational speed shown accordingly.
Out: rpm 400
